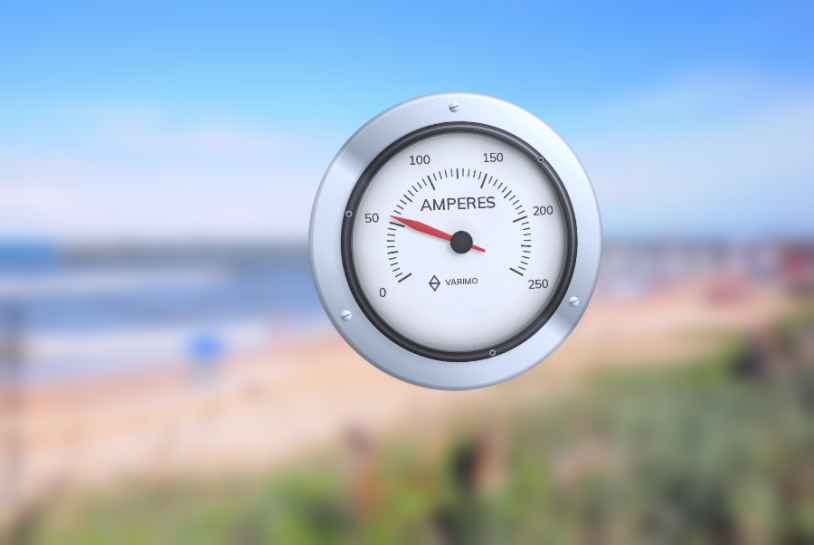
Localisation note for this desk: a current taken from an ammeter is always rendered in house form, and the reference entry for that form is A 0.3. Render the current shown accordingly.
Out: A 55
